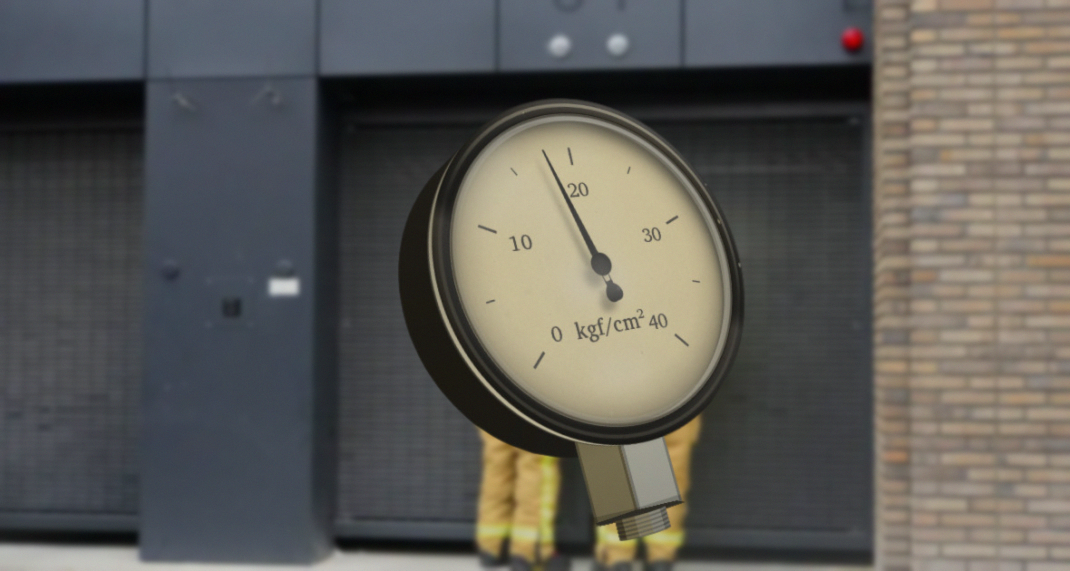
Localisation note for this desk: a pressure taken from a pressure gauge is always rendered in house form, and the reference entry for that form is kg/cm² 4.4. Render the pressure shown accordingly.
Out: kg/cm² 17.5
